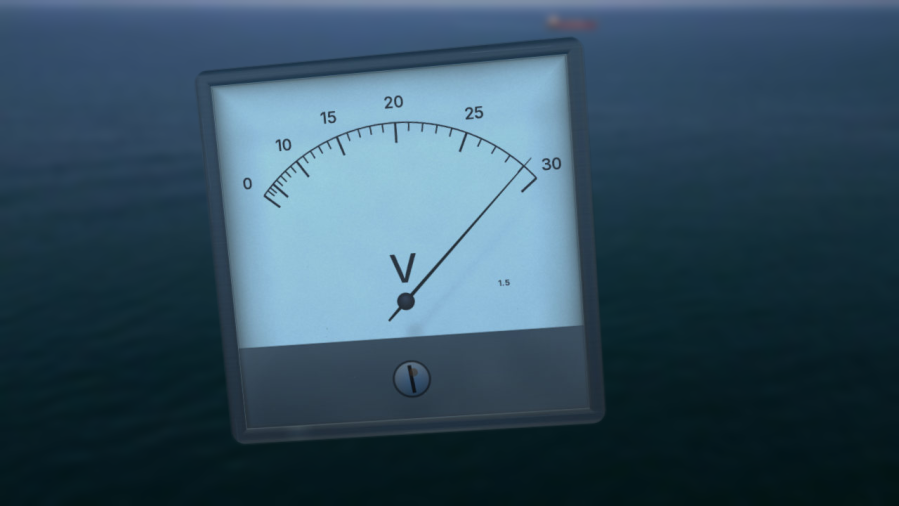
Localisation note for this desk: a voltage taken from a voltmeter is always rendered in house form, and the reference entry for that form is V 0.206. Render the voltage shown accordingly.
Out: V 29
